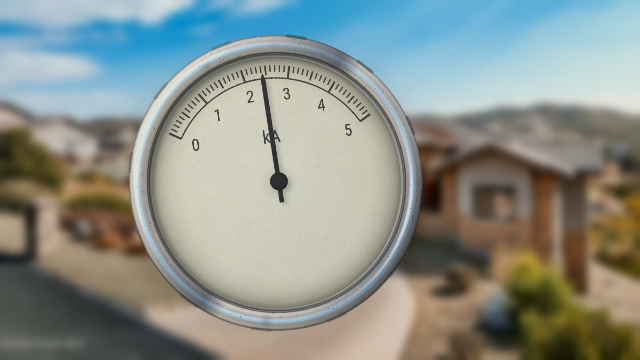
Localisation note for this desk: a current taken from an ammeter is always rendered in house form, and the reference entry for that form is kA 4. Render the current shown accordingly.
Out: kA 2.4
